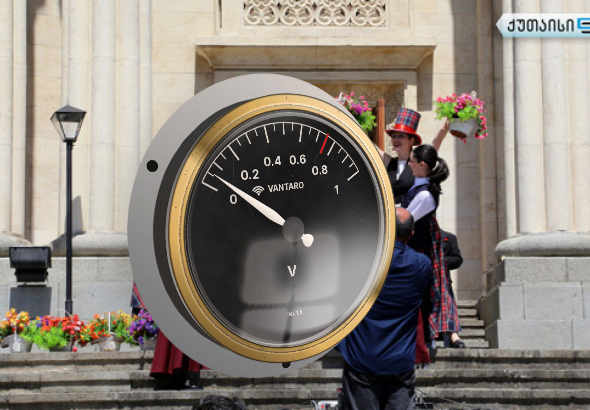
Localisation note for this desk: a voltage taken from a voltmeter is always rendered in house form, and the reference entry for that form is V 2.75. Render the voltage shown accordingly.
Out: V 0.05
